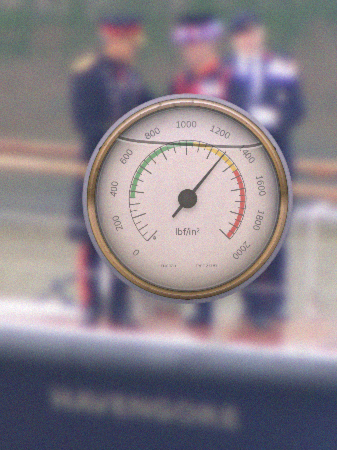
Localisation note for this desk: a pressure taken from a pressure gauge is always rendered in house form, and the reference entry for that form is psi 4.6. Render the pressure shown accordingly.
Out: psi 1300
